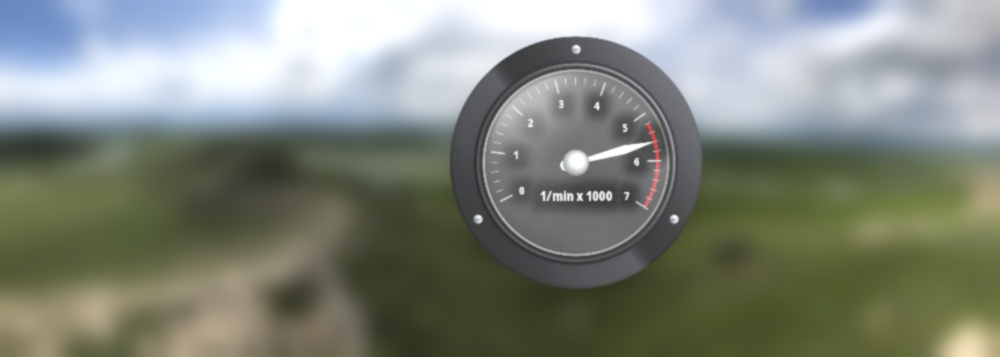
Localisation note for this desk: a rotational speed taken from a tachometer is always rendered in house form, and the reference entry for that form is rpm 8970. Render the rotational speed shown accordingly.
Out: rpm 5600
